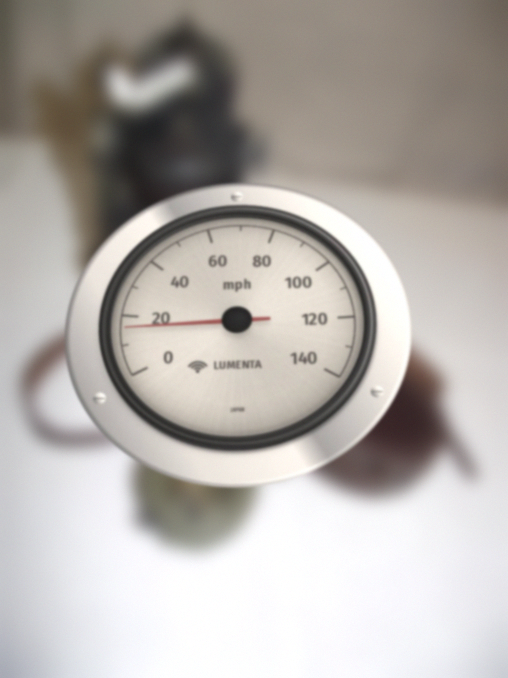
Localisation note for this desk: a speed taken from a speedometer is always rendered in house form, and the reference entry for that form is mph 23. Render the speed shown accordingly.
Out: mph 15
